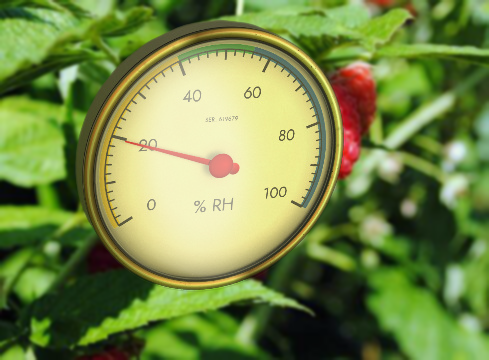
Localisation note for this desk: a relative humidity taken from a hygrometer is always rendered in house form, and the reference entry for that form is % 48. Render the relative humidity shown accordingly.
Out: % 20
